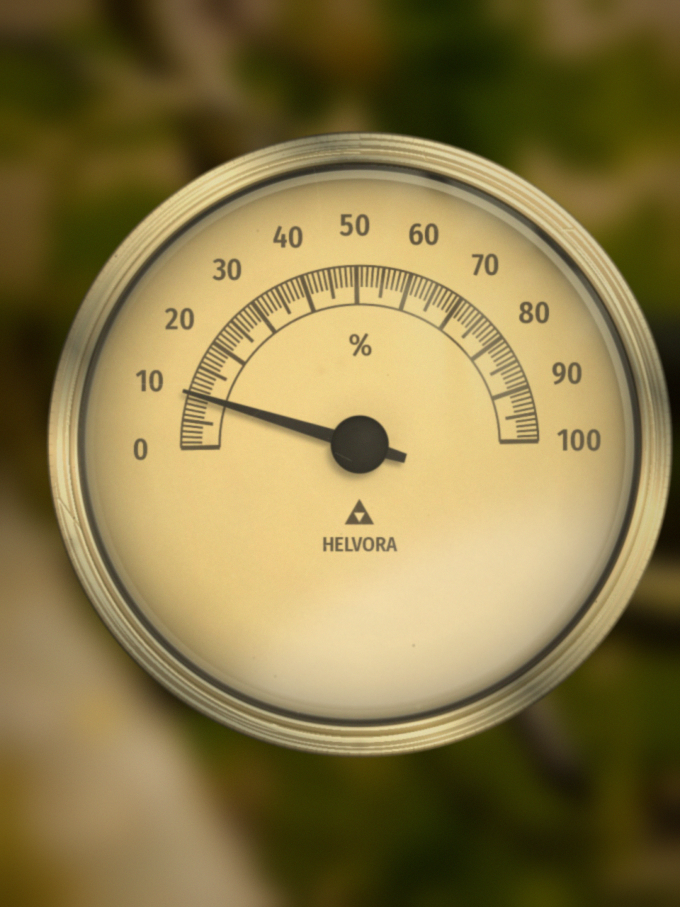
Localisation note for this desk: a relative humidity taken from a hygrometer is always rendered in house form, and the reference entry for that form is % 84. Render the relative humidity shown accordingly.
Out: % 10
